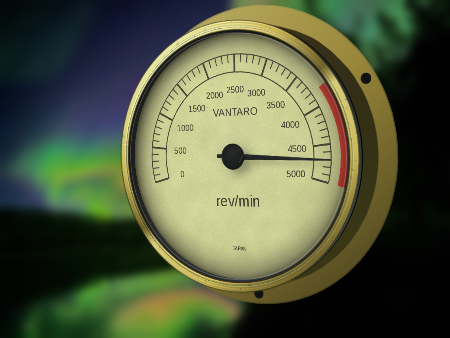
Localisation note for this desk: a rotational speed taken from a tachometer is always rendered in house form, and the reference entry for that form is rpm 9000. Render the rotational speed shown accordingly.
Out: rpm 4700
